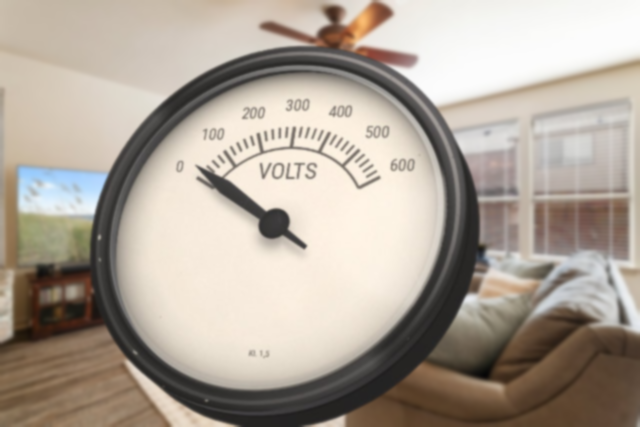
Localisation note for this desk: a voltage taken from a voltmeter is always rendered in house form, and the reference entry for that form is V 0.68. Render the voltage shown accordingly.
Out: V 20
